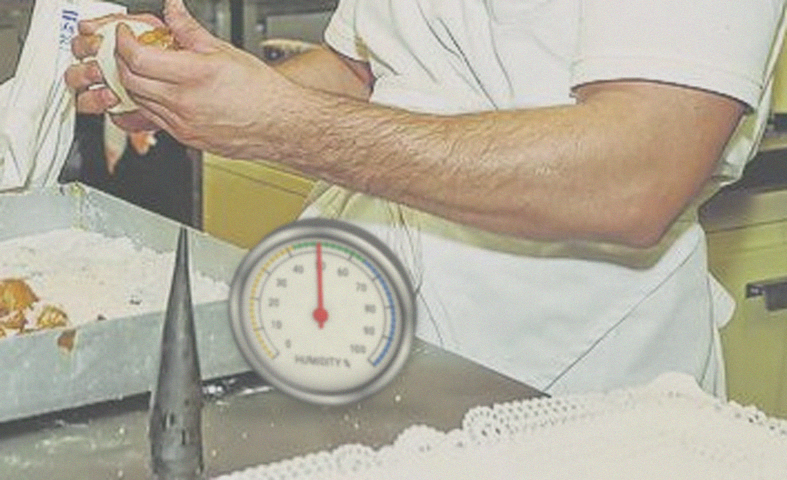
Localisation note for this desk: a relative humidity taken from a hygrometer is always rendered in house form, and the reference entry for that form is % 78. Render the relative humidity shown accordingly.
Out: % 50
